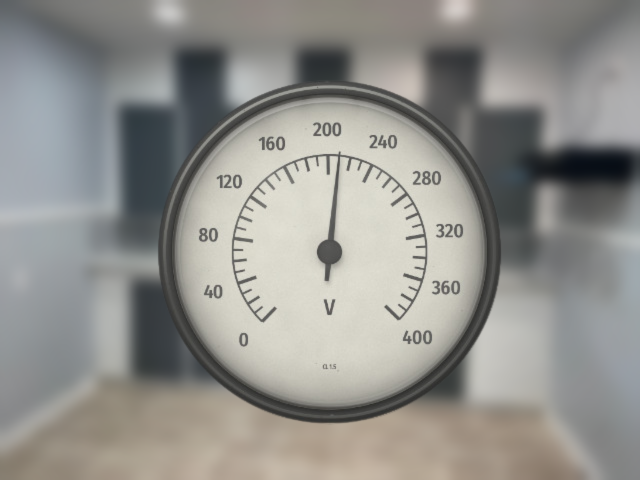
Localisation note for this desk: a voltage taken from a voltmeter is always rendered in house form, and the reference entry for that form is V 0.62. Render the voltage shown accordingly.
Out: V 210
